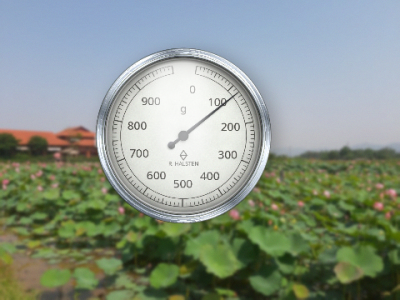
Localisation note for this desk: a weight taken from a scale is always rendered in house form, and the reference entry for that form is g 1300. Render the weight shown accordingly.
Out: g 120
